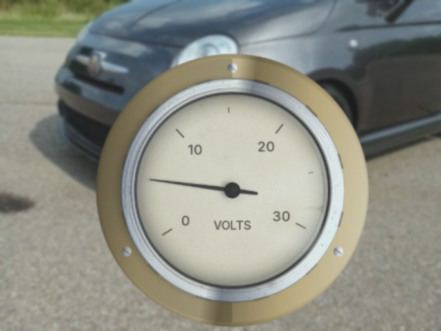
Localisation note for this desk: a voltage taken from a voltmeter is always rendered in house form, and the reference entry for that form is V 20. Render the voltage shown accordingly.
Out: V 5
